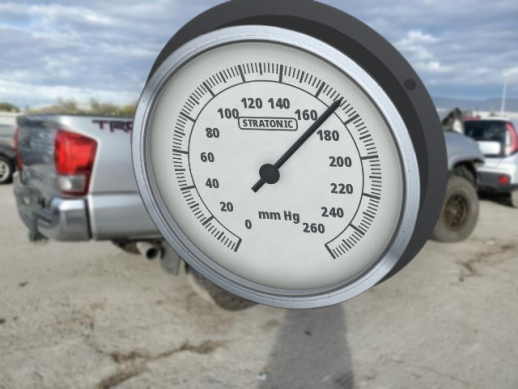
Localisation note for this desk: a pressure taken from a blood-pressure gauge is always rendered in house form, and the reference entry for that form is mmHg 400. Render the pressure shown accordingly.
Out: mmHg 170
